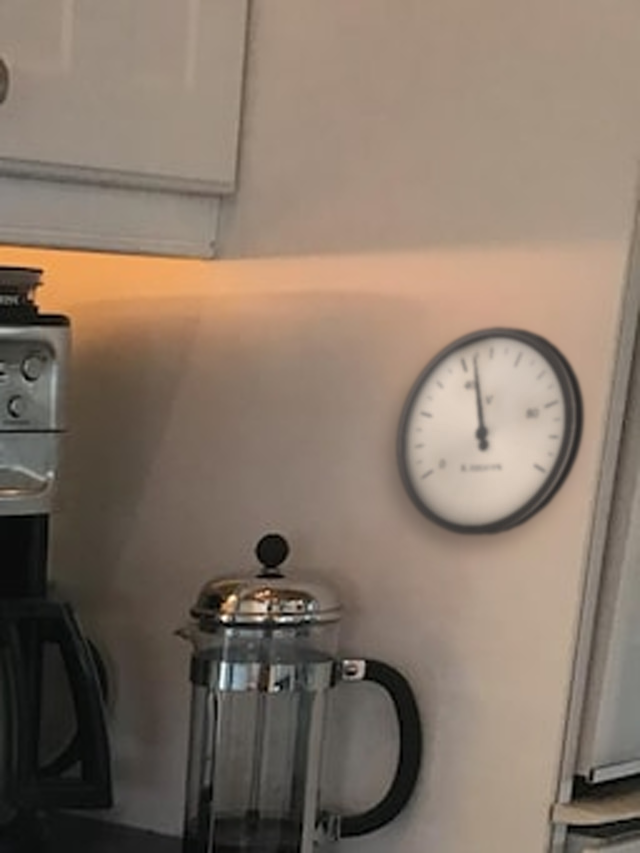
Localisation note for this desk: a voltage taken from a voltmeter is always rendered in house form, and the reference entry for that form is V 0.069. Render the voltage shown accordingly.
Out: V 45
